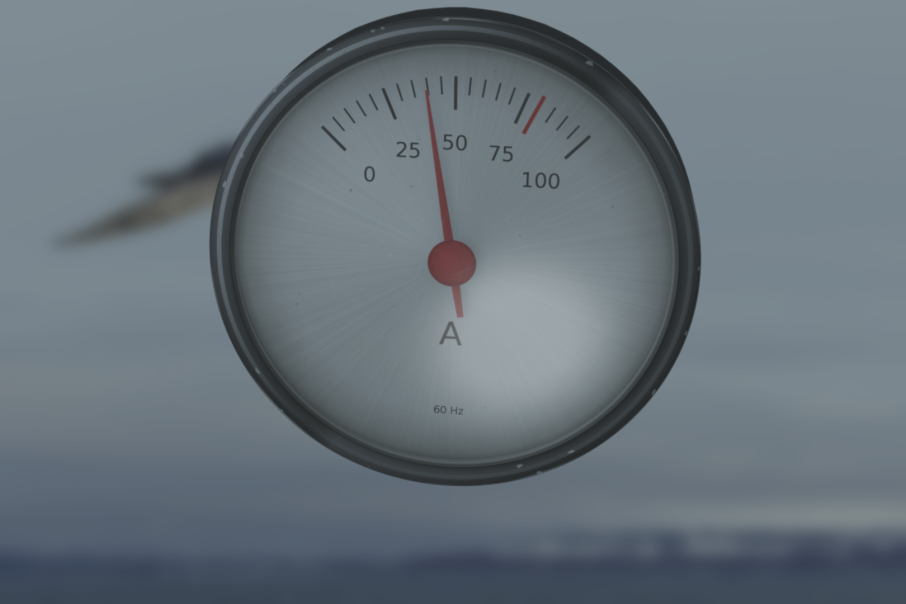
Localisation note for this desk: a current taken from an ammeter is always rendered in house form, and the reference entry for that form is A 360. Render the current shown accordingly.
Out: A 40
